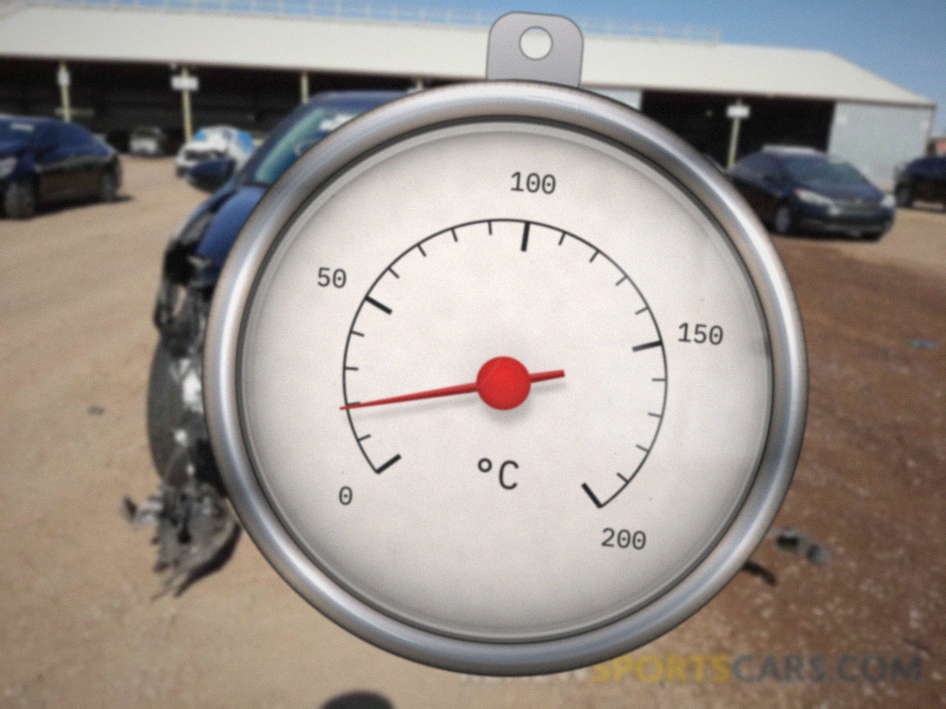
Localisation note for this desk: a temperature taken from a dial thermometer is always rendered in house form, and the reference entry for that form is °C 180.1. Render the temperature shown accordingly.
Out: °C 20
